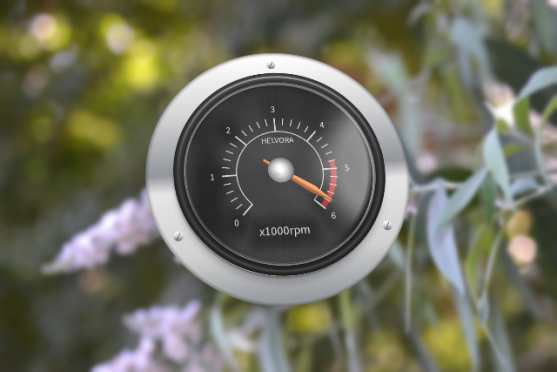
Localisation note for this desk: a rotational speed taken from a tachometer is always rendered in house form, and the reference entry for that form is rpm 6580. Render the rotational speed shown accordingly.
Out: rpm 5800
